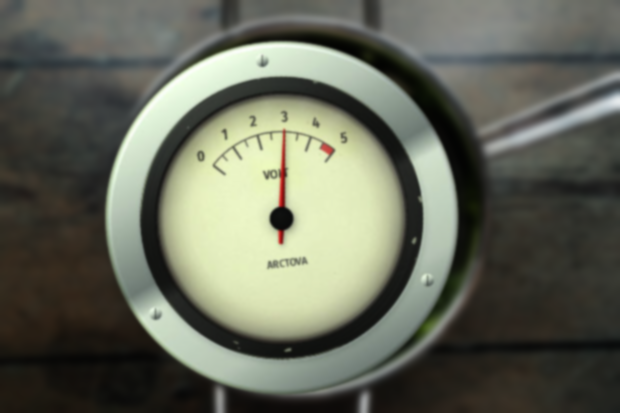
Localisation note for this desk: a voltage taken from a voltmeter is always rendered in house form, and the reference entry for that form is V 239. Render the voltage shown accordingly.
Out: V 3
